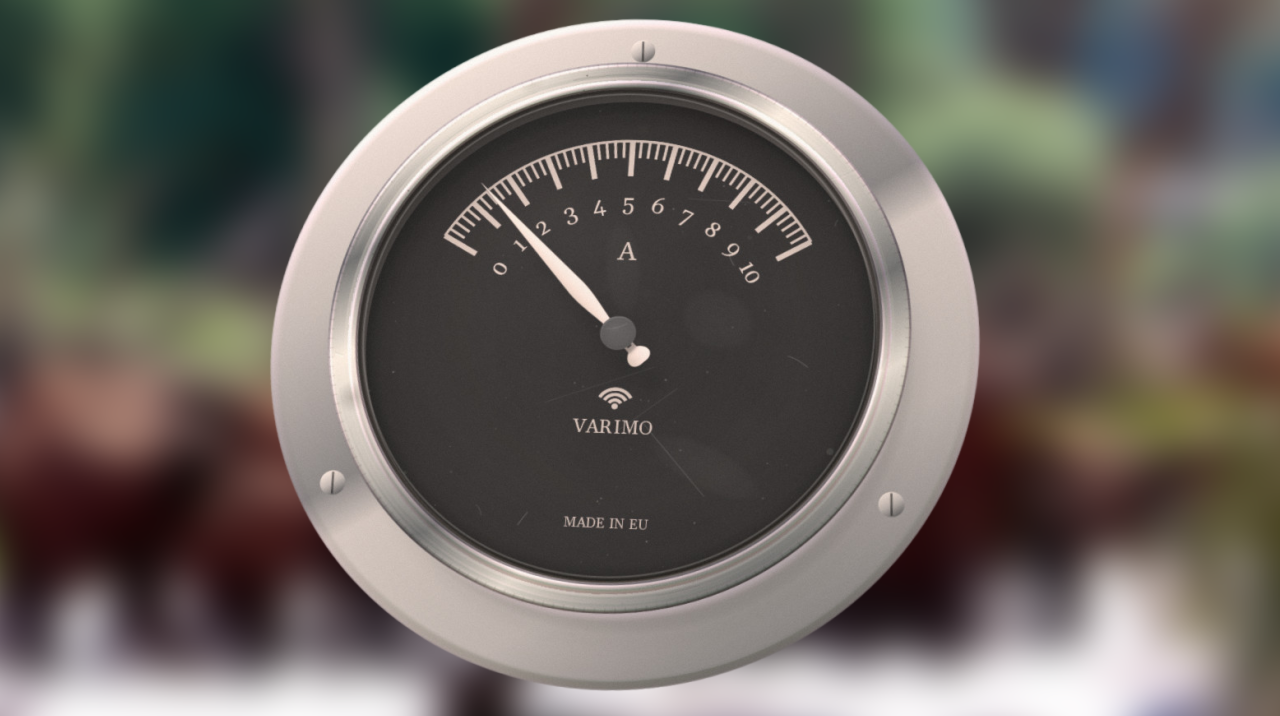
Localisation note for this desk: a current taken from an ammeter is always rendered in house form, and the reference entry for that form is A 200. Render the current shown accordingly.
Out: A 1.4
